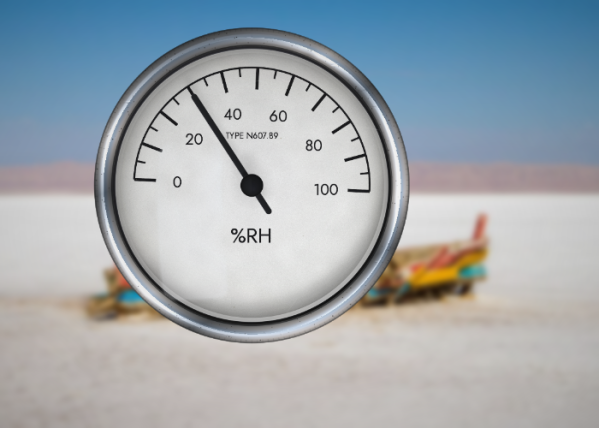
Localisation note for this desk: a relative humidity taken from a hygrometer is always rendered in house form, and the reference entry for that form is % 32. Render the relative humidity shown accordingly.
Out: % 30
